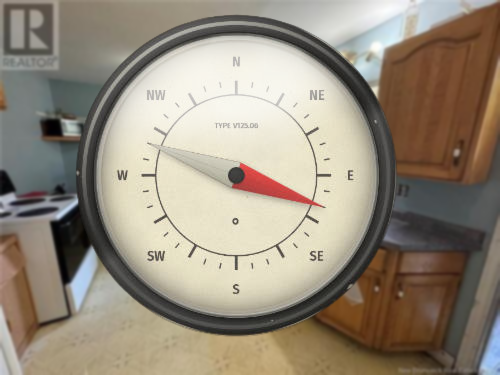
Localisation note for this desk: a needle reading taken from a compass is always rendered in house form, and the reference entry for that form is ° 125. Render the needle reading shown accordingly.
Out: ° 110
